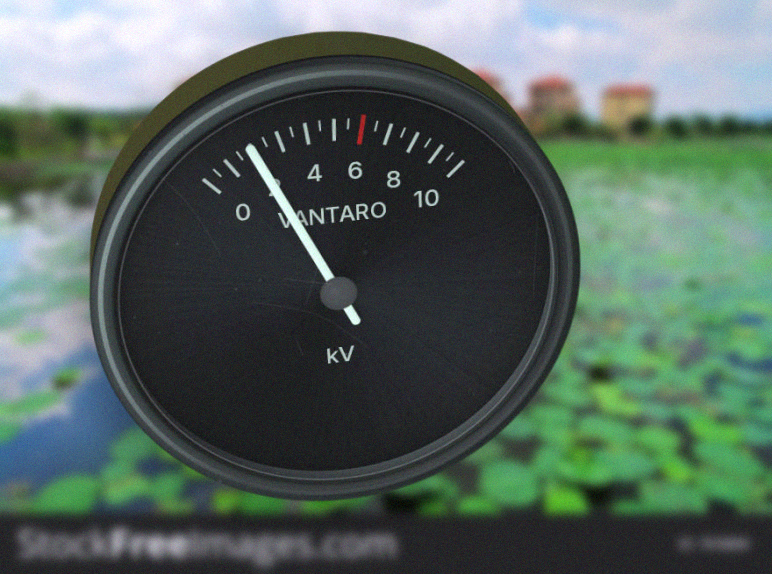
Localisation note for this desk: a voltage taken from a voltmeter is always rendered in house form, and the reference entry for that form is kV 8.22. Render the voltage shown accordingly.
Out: kV 2
